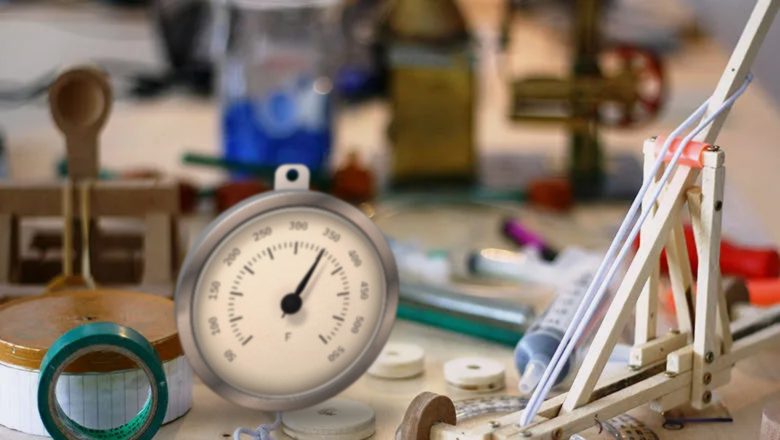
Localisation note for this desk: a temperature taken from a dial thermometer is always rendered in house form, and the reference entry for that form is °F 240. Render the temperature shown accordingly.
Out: °F 350
